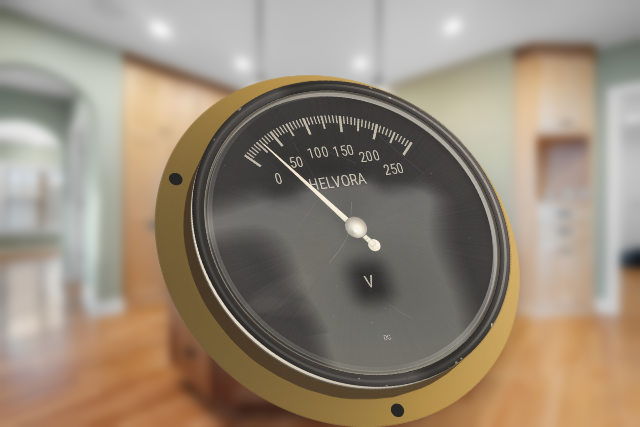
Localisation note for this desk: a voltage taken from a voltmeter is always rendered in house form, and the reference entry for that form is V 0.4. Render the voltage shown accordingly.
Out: V 25
